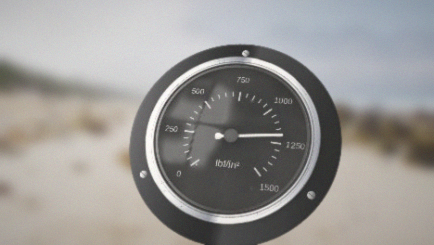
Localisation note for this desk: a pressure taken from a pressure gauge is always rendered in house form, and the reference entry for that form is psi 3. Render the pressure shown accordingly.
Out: psi 1200
